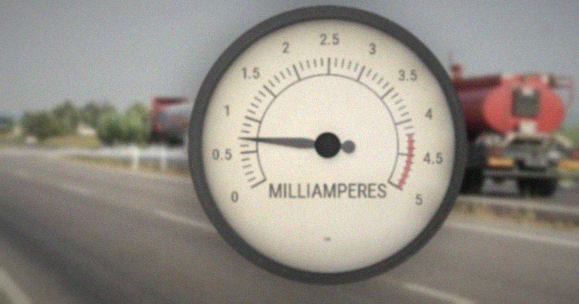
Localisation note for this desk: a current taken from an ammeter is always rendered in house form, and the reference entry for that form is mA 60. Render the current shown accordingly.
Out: mA 0.7
